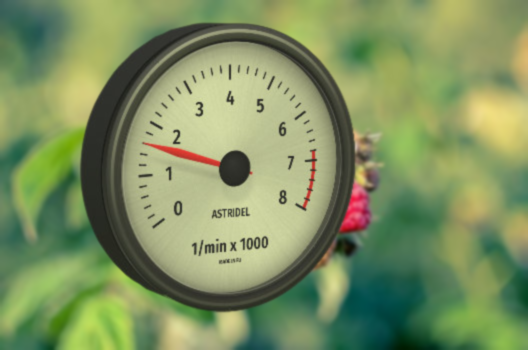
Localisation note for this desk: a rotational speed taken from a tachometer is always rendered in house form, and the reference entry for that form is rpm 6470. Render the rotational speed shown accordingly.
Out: rpm 1600
